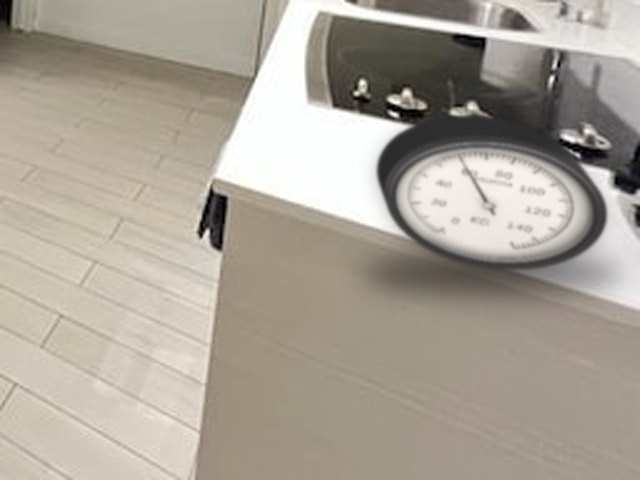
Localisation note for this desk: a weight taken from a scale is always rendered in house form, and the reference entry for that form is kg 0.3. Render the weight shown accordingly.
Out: kg 60
